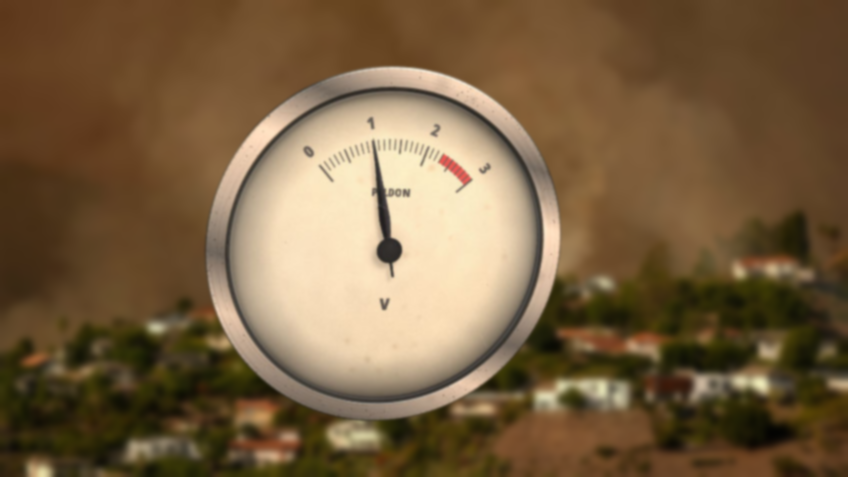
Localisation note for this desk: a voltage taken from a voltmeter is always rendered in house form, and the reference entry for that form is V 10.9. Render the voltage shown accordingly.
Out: V 1
